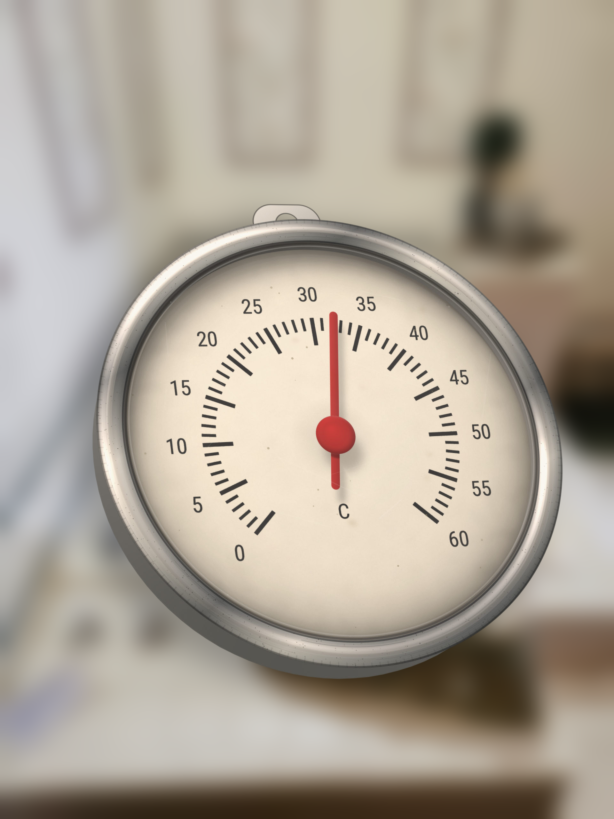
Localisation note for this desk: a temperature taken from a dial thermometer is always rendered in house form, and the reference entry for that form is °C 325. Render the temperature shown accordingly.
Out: °C 32
